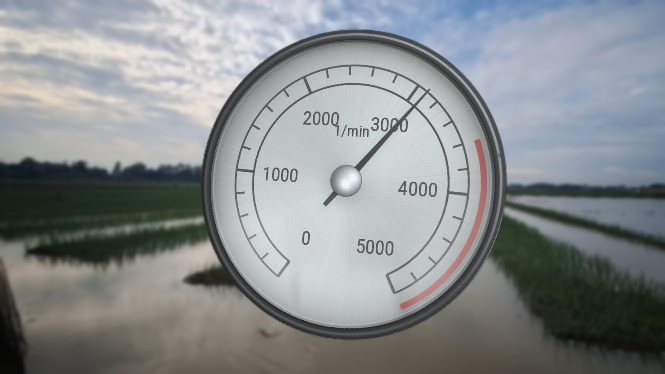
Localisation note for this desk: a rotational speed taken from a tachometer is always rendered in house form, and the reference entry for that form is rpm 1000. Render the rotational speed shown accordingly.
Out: rpm 3100
